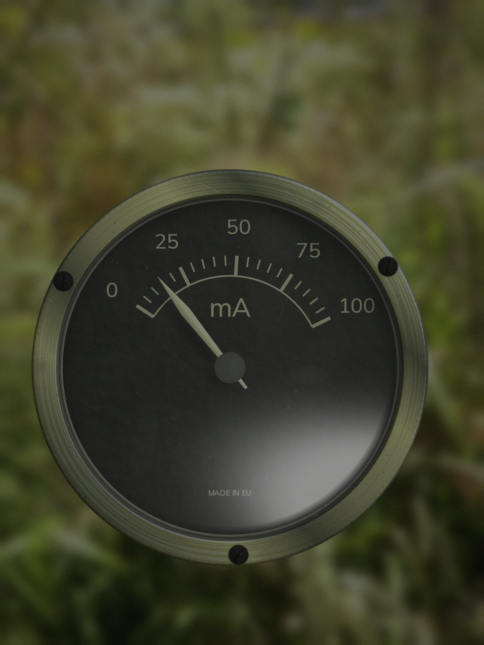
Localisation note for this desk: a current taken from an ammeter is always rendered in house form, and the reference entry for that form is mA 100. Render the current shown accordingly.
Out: mA 15
